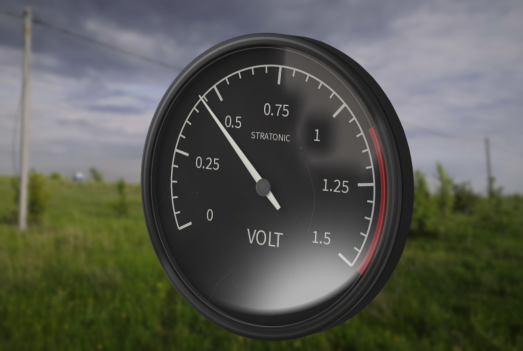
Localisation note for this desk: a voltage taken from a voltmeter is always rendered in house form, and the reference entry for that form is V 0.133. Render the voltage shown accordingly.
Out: V 0.45
